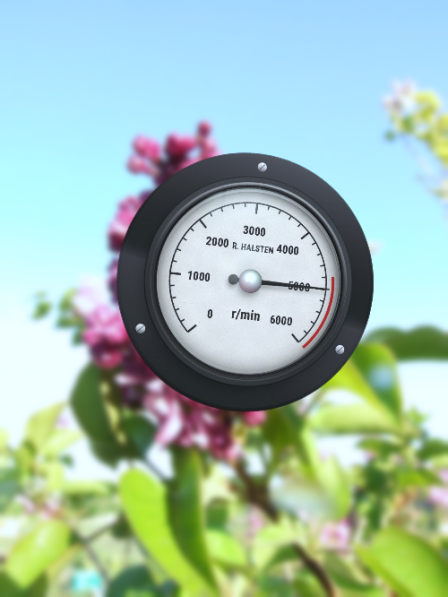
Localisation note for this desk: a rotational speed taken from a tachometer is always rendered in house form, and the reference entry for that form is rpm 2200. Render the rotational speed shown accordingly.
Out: rpm 5000
